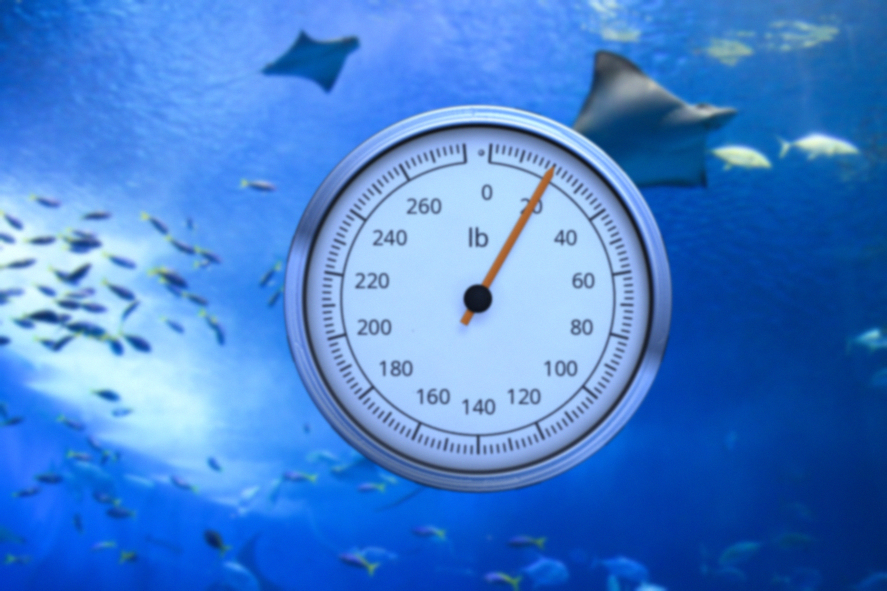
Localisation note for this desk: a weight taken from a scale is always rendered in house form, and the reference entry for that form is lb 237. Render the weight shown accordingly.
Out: lb 20
